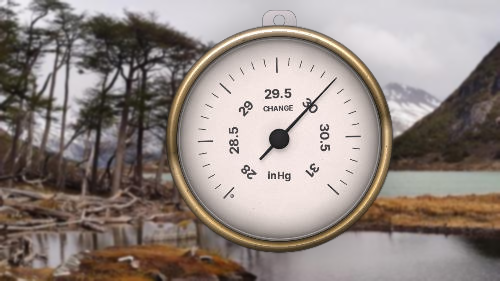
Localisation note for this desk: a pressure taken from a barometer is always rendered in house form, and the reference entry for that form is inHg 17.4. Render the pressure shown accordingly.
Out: inHg 30
